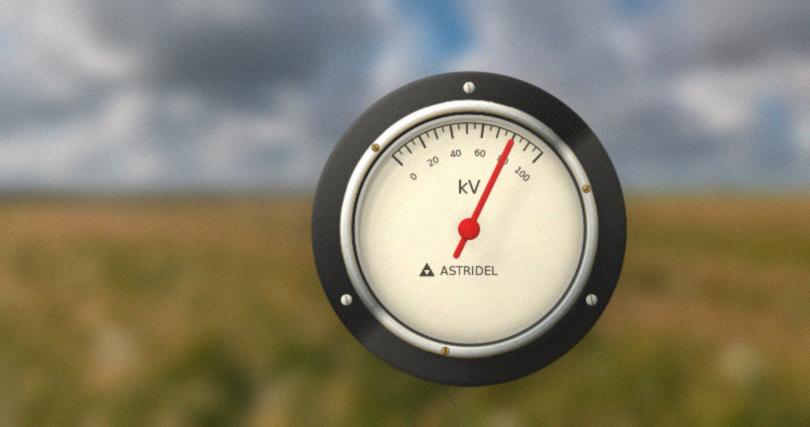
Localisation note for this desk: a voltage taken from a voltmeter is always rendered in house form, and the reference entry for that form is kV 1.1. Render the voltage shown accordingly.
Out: kV 80
